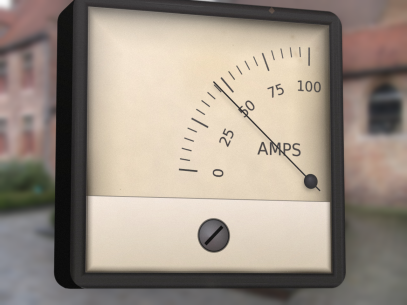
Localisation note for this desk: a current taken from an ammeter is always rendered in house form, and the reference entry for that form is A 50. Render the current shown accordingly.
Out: A 45
